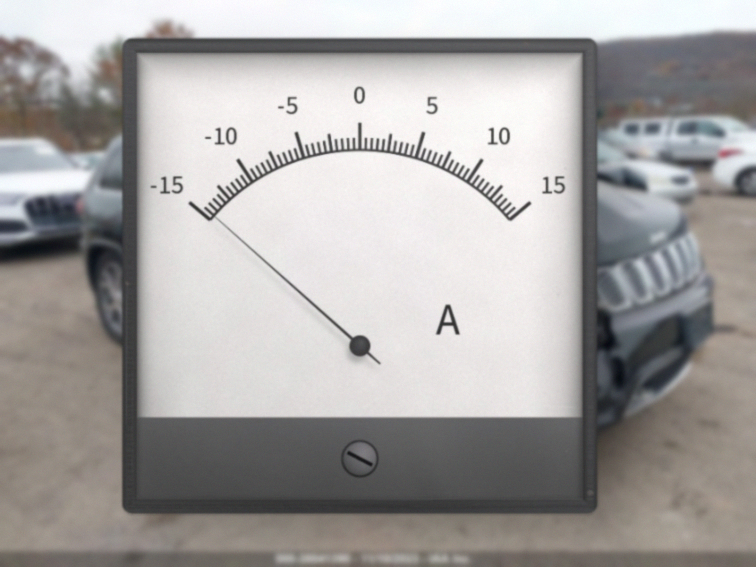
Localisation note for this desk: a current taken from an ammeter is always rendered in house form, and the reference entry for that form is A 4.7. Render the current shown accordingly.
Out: A -14.5
